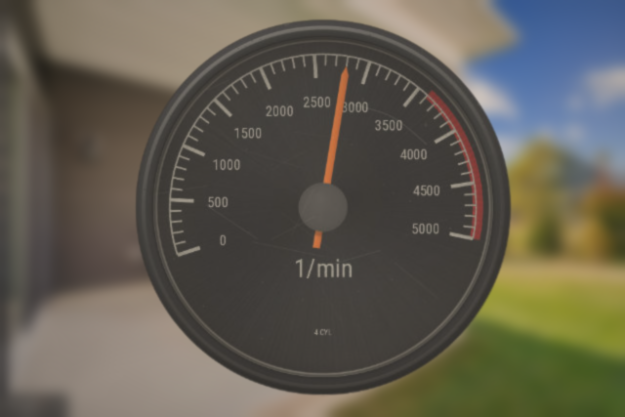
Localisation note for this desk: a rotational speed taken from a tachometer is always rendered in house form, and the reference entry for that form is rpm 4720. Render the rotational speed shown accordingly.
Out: rpm 2800
